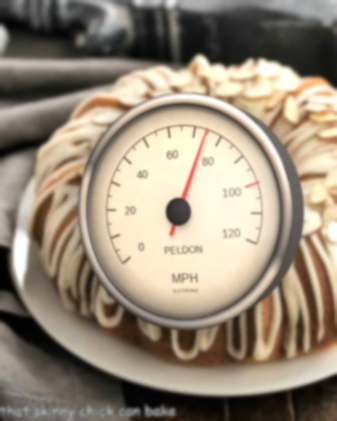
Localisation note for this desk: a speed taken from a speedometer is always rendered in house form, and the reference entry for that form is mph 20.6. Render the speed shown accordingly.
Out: mph 75
